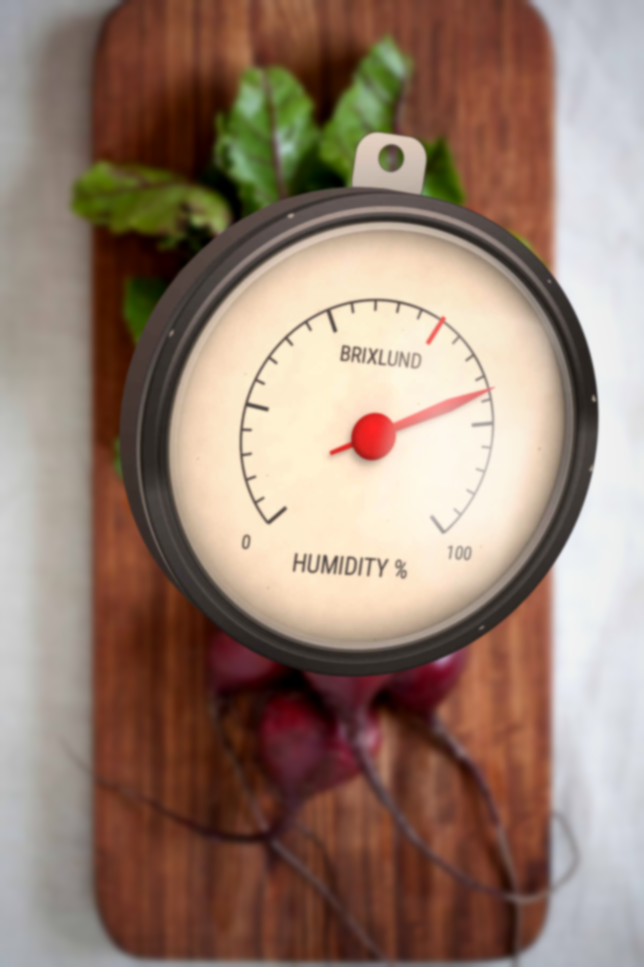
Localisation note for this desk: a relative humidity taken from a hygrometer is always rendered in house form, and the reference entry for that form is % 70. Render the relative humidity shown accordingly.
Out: % 74
